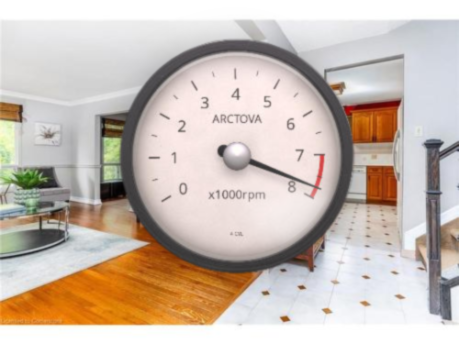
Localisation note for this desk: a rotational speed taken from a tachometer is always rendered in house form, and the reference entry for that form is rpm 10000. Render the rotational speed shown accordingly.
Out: rpm 7750
